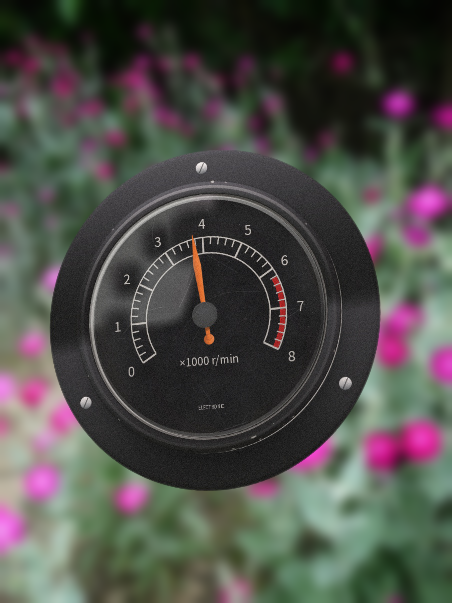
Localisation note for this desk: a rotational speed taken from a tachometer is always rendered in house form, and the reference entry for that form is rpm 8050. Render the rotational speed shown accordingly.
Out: rpm 3800
